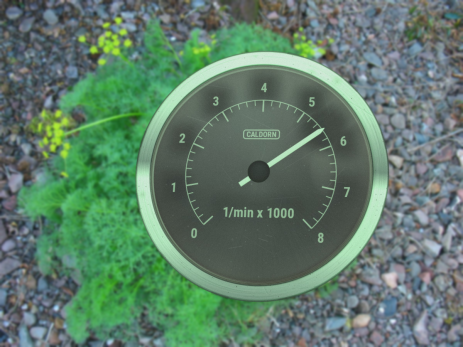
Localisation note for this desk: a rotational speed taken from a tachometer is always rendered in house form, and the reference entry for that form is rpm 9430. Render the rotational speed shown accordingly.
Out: rpm 5600
